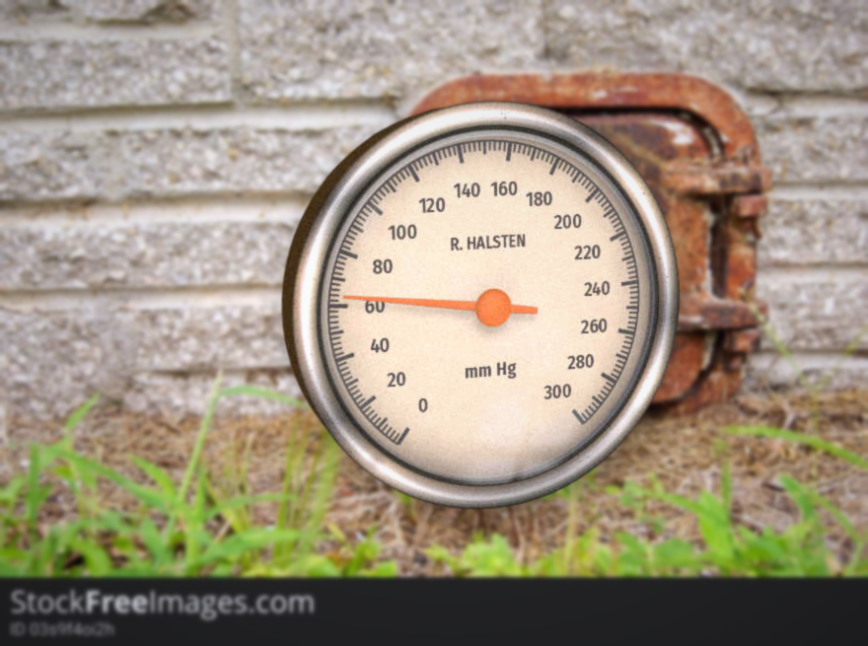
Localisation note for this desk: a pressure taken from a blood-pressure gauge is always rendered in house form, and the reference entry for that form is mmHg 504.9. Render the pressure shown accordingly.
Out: mmHg 64
